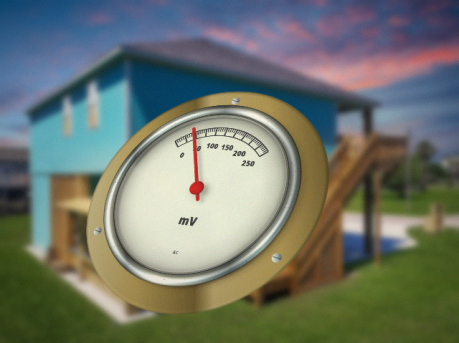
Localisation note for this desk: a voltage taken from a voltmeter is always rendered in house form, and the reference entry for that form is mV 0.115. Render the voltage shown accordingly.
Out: mV 50
